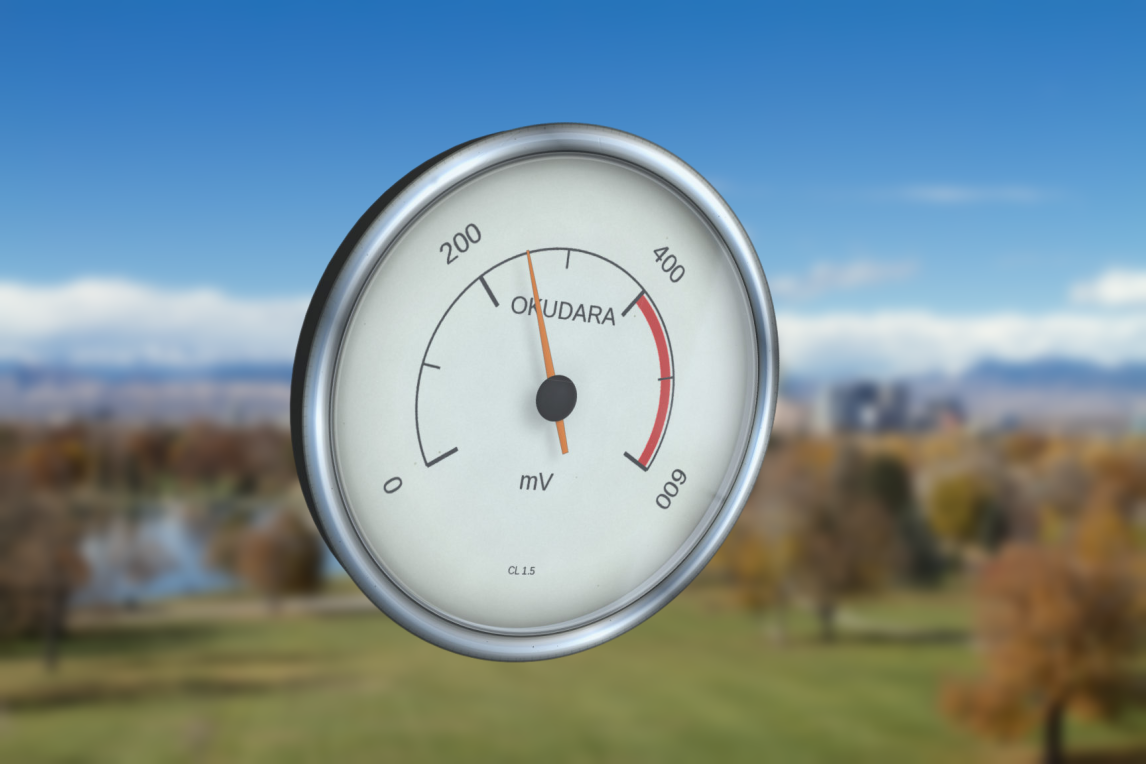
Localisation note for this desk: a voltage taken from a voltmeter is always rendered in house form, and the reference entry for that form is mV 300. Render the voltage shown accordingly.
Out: mV 250
